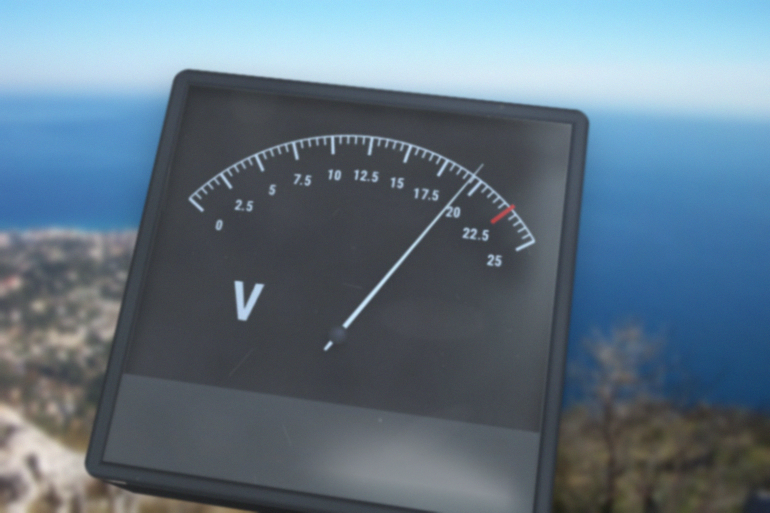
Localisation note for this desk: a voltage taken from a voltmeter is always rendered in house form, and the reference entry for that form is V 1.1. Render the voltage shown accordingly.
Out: V 19.5
